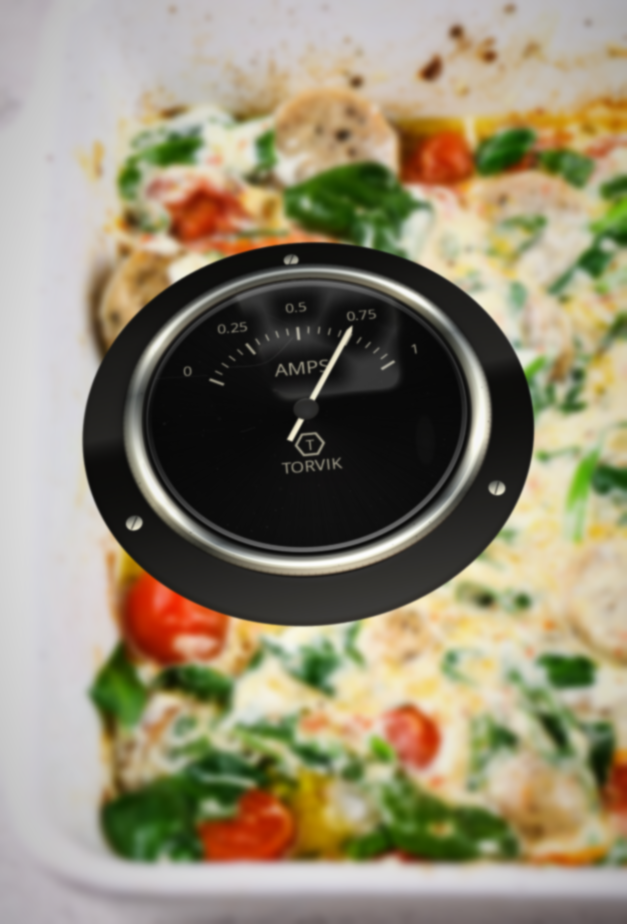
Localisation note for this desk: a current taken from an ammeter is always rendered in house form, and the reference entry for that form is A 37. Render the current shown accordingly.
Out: A 0.75
